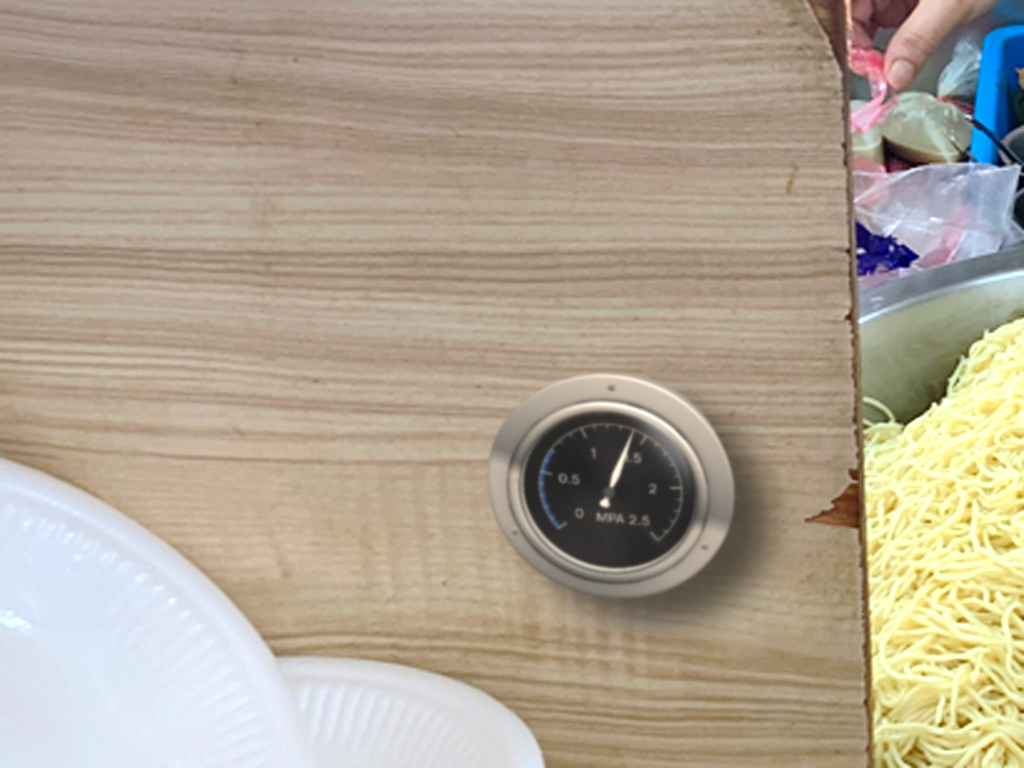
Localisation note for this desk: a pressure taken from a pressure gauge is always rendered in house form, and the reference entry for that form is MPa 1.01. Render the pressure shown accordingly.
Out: MPa 1.4
